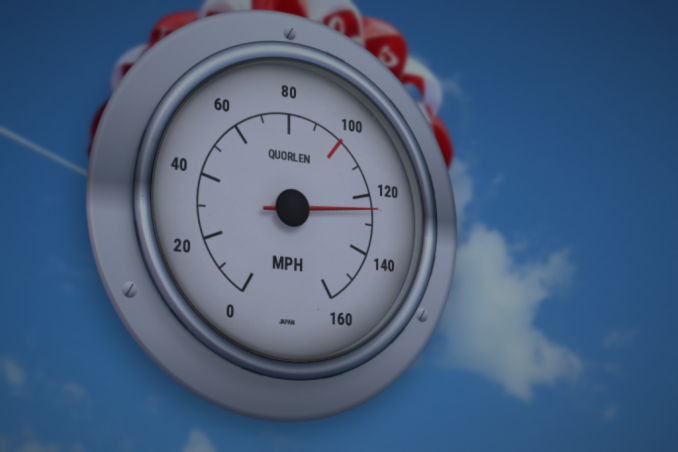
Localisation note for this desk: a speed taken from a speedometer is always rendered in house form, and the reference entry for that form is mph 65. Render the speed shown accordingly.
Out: mph 125
